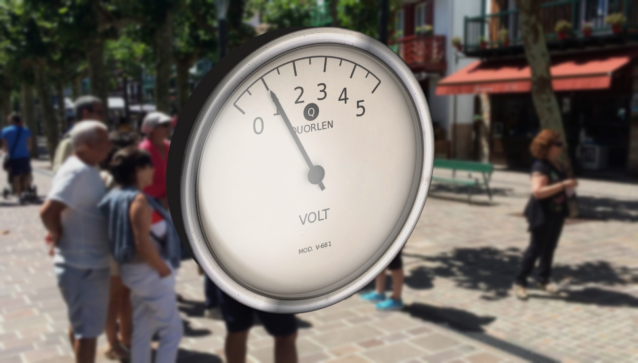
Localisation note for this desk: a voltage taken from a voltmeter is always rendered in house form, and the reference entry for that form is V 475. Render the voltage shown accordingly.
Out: V 1
